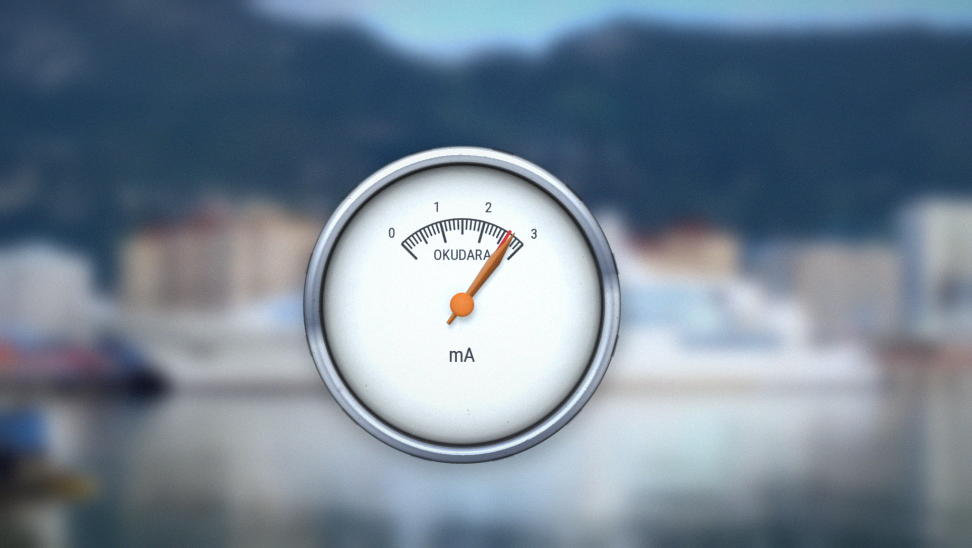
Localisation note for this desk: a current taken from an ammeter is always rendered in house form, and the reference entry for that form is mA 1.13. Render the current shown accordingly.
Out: mA 2.7
